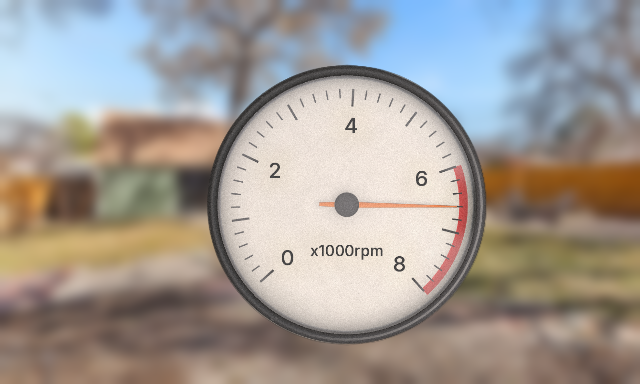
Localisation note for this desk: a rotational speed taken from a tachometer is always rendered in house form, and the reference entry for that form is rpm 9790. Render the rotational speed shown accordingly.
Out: rpm 6600
